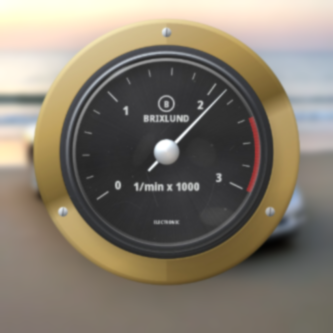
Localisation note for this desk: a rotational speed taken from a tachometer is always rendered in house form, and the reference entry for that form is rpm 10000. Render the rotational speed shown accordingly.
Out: rpm 2100
